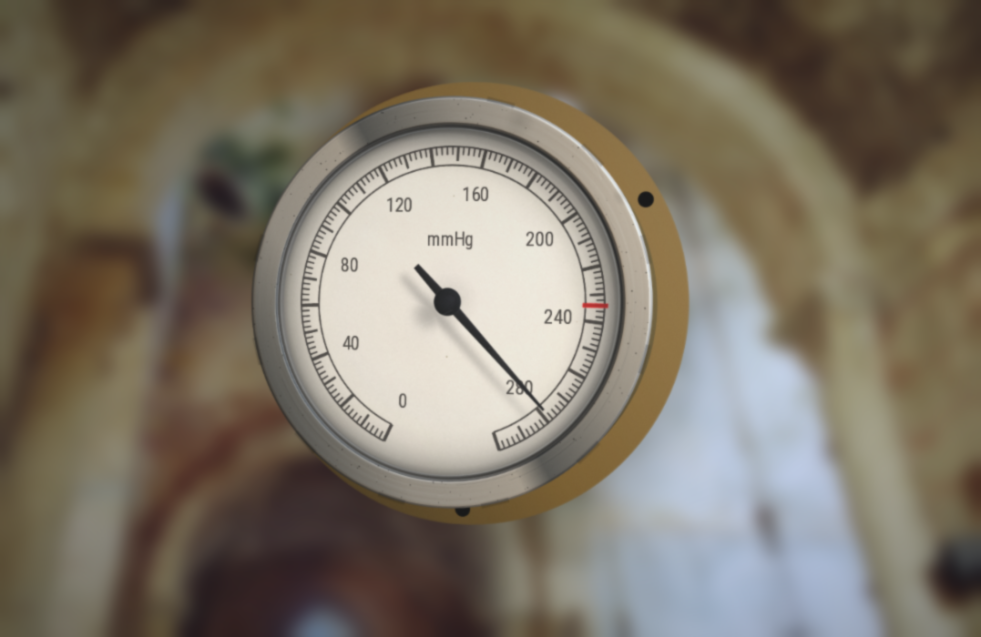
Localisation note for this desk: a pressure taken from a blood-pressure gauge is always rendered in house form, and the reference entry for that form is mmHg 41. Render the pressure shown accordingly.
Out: mmHg 278
